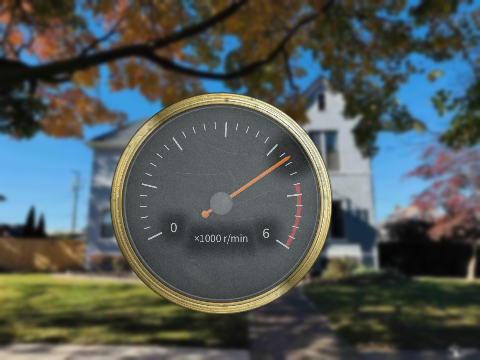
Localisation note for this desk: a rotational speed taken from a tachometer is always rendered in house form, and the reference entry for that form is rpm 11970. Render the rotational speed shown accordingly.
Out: rpm 4300
